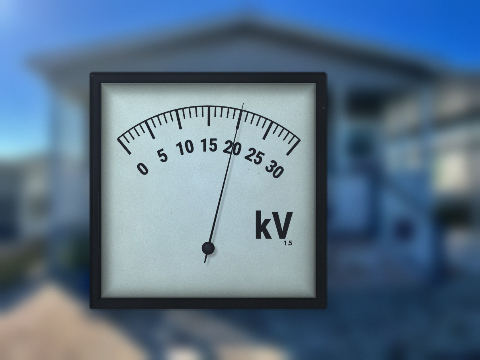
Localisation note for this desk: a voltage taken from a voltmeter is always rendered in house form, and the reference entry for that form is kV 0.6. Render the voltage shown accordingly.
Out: kV 20
